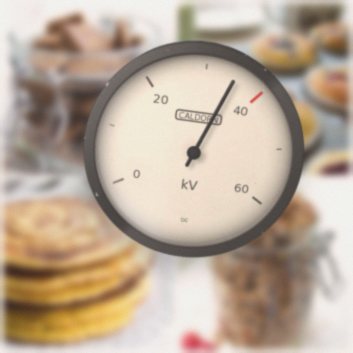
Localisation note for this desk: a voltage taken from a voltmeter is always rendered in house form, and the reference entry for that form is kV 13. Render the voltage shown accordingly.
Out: kV 35
